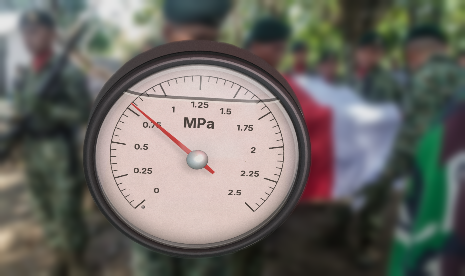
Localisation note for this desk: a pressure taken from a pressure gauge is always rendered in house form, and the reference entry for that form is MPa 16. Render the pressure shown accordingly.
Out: MPa 0.8
